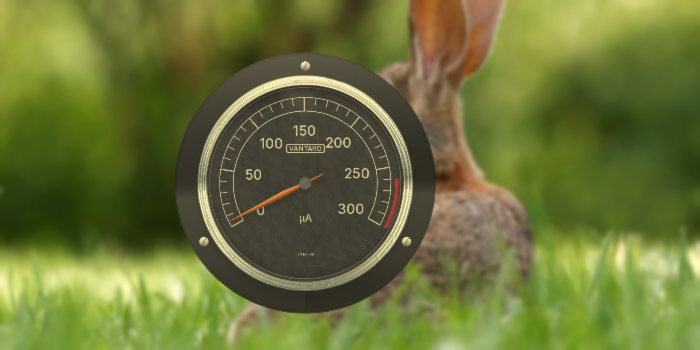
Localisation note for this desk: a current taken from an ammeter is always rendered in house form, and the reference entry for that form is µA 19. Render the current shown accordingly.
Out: µA 5
